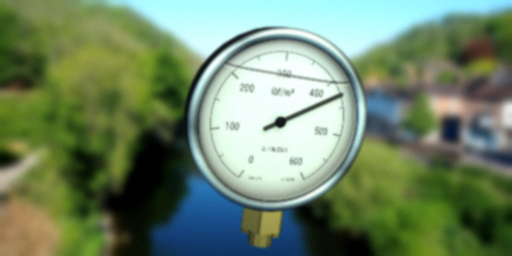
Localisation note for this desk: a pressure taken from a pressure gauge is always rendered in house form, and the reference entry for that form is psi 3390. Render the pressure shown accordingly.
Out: psi 425
